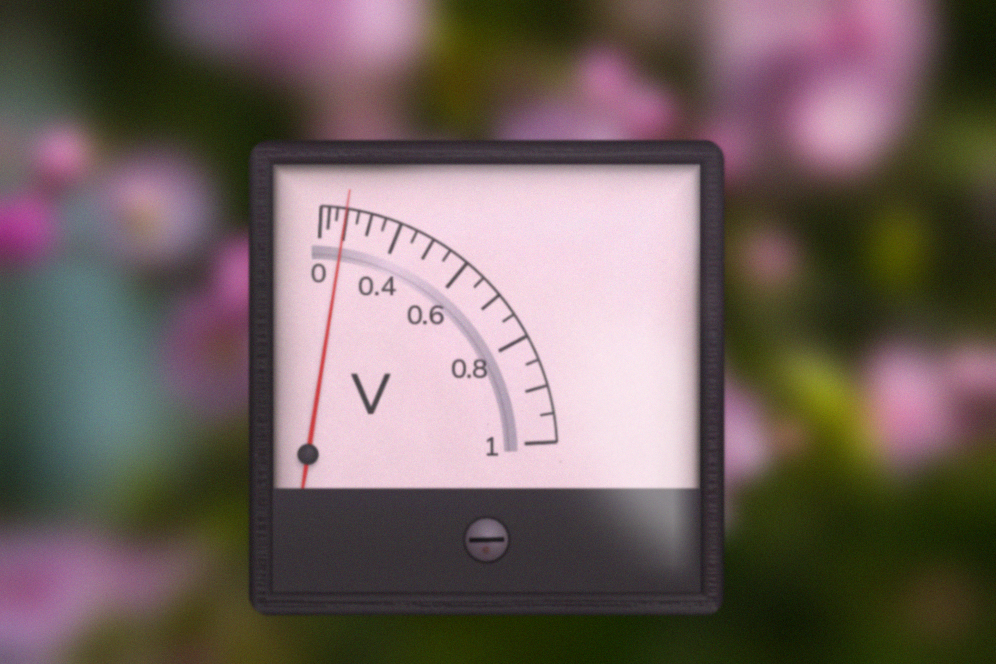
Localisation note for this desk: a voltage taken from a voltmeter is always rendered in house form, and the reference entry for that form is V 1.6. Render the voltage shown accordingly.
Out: V 0.2
